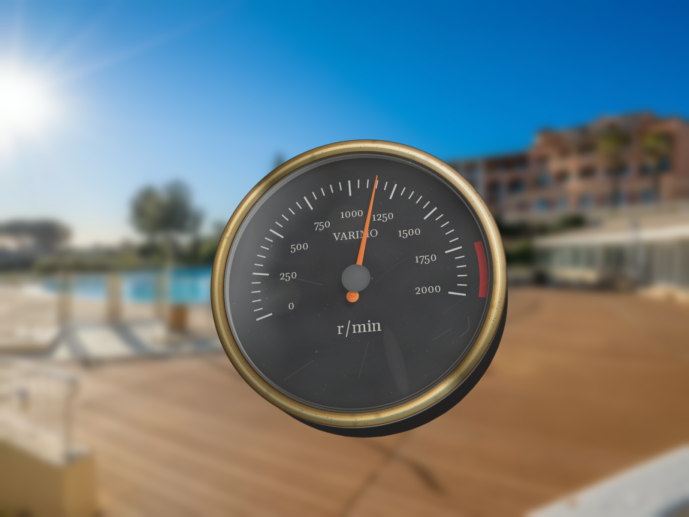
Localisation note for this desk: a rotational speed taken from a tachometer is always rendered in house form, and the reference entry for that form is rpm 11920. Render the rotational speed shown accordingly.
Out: rpm 1150
